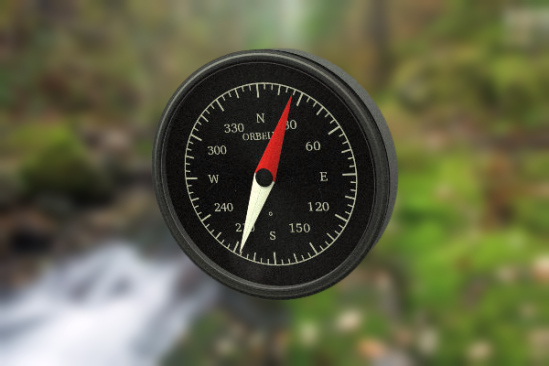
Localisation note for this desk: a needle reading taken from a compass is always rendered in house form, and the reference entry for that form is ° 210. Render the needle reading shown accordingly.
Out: ° 25
